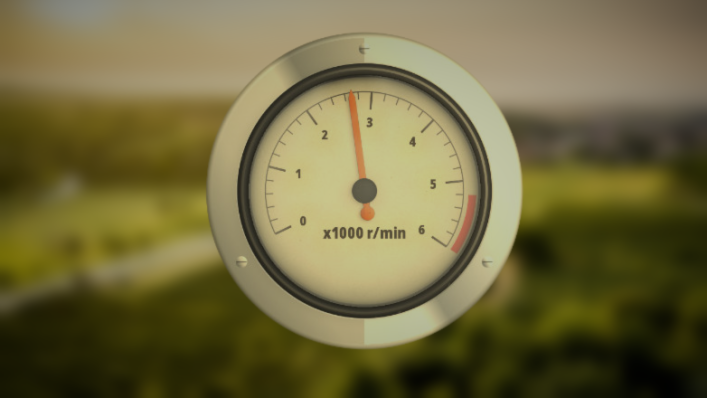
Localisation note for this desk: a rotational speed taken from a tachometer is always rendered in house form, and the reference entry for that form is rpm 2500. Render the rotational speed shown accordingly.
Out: rpm 2700
